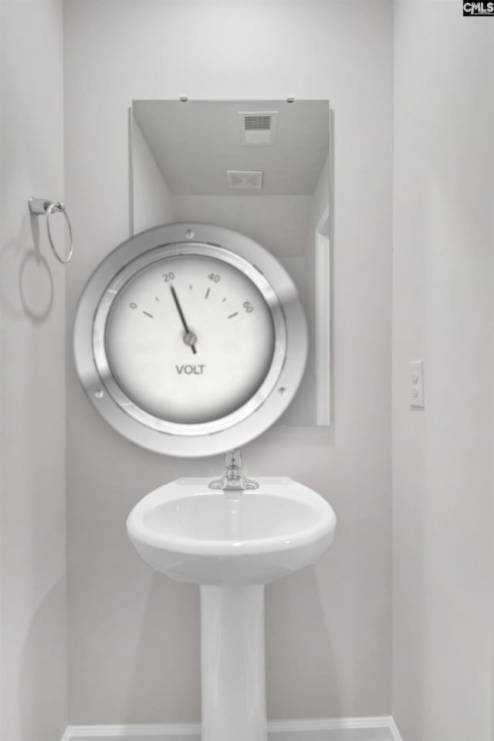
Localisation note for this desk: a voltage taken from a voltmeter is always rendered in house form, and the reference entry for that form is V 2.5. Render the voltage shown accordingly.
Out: V 20
